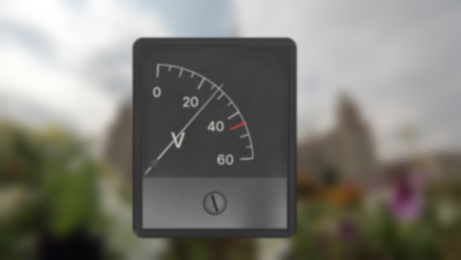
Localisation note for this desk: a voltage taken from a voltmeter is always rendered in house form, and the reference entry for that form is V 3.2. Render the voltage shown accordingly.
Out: V 27.5
